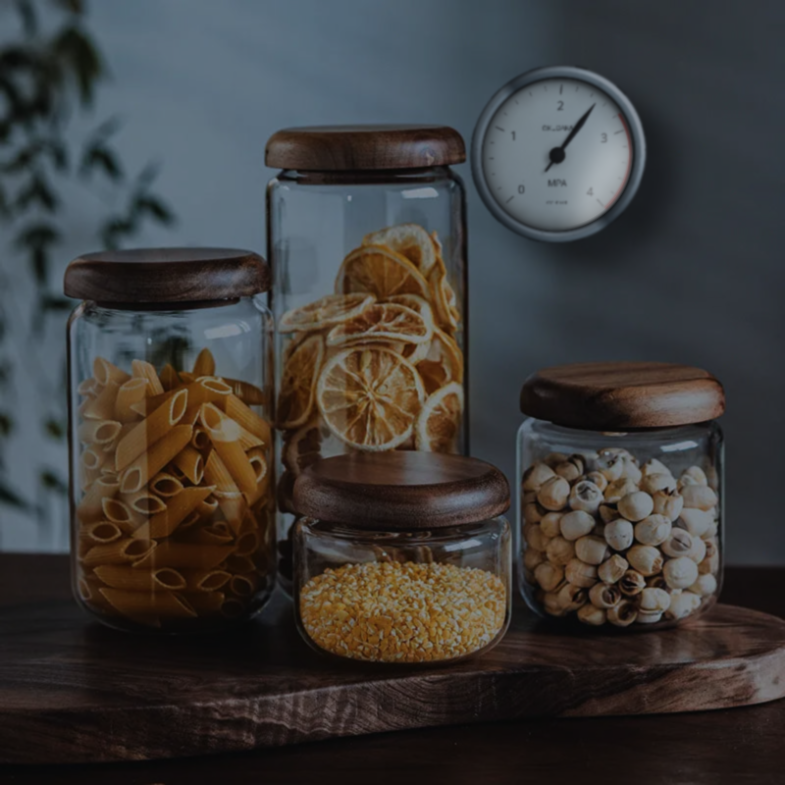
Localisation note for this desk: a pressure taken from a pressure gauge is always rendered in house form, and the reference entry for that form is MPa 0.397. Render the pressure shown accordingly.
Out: MPa 2.5
